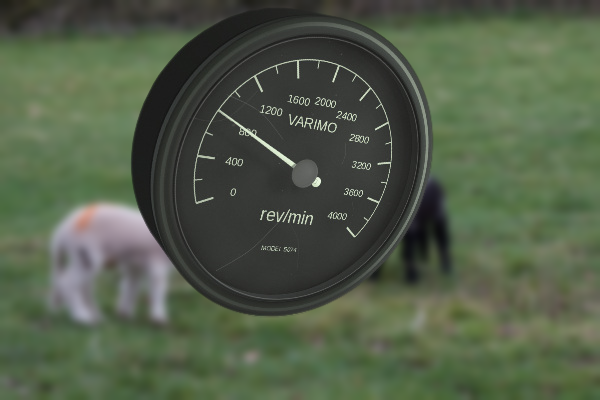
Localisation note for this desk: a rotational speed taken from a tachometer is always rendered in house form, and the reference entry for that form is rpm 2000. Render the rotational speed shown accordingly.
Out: rpm 800
